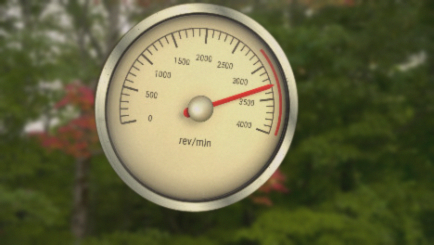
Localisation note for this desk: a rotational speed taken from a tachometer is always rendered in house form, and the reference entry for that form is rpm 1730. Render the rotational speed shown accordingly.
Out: rpm 3300
